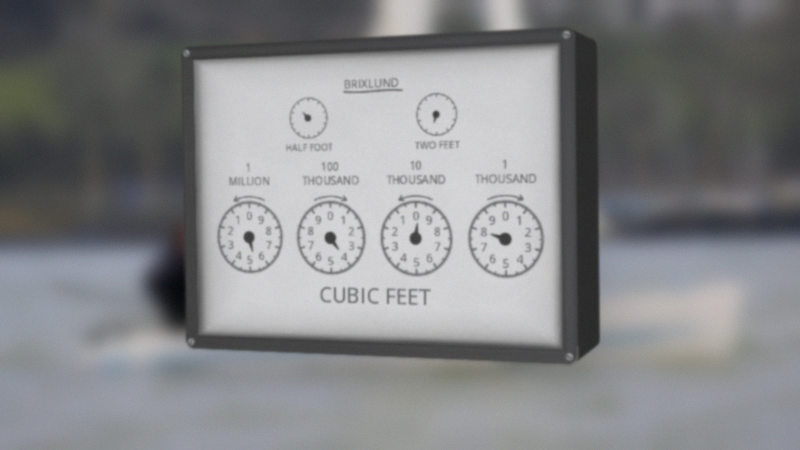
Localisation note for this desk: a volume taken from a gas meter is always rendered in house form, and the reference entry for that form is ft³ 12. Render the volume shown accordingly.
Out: ft³ 539800
